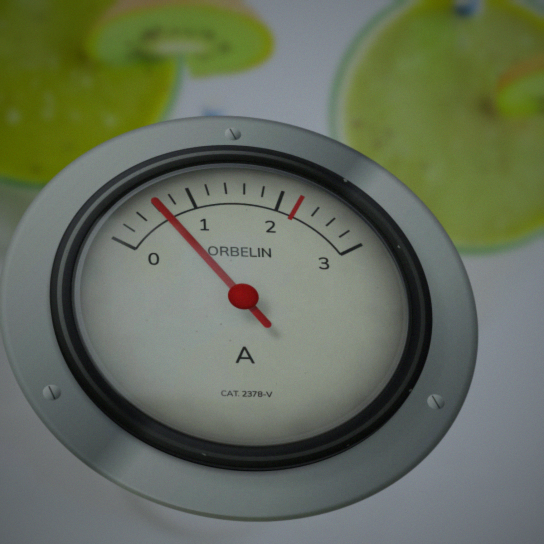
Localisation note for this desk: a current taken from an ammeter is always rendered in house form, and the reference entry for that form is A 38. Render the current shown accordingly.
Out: A 0.6
